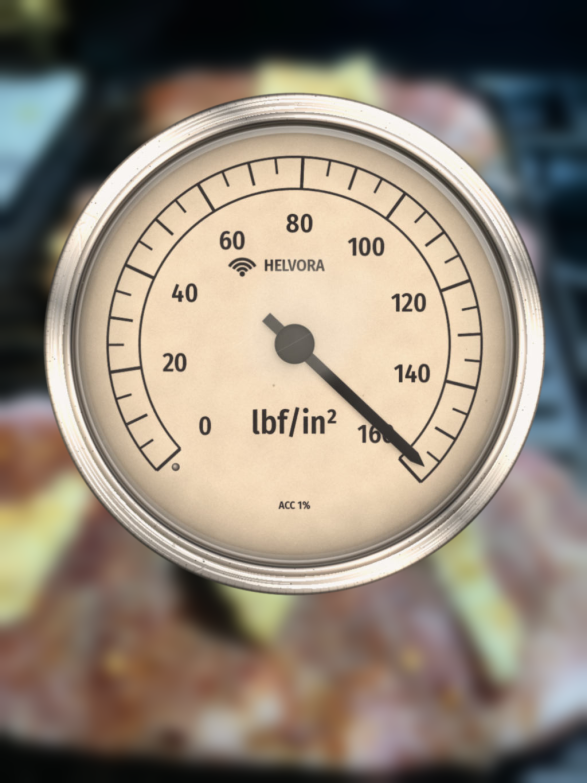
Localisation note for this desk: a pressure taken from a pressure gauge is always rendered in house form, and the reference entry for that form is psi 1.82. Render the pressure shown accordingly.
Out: psi 157.5
